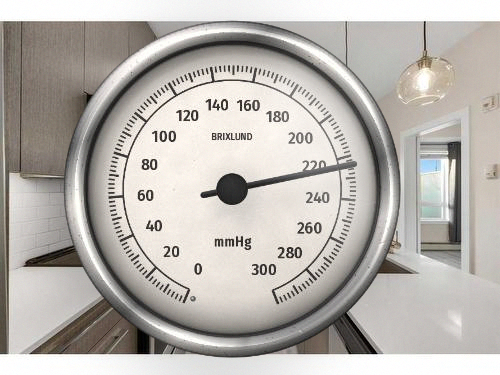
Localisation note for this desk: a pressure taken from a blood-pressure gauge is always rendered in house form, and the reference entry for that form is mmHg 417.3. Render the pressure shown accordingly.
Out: mmHg 224
